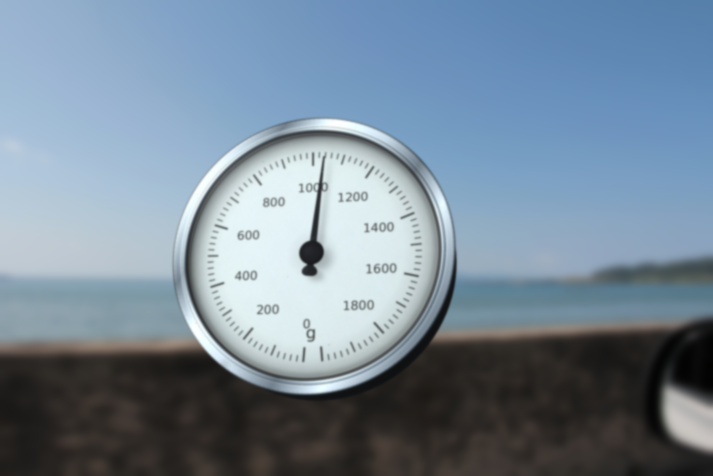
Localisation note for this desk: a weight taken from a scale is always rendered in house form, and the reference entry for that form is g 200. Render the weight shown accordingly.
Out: g 1040
